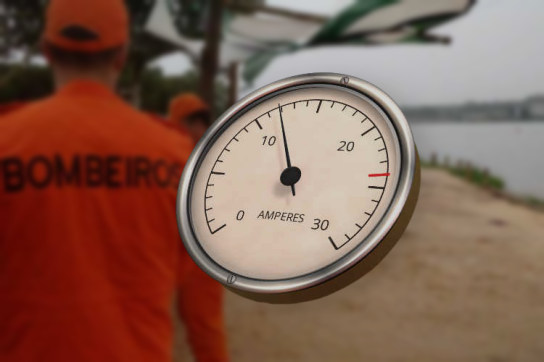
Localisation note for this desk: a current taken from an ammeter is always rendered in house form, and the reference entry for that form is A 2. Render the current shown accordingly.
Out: A 12
